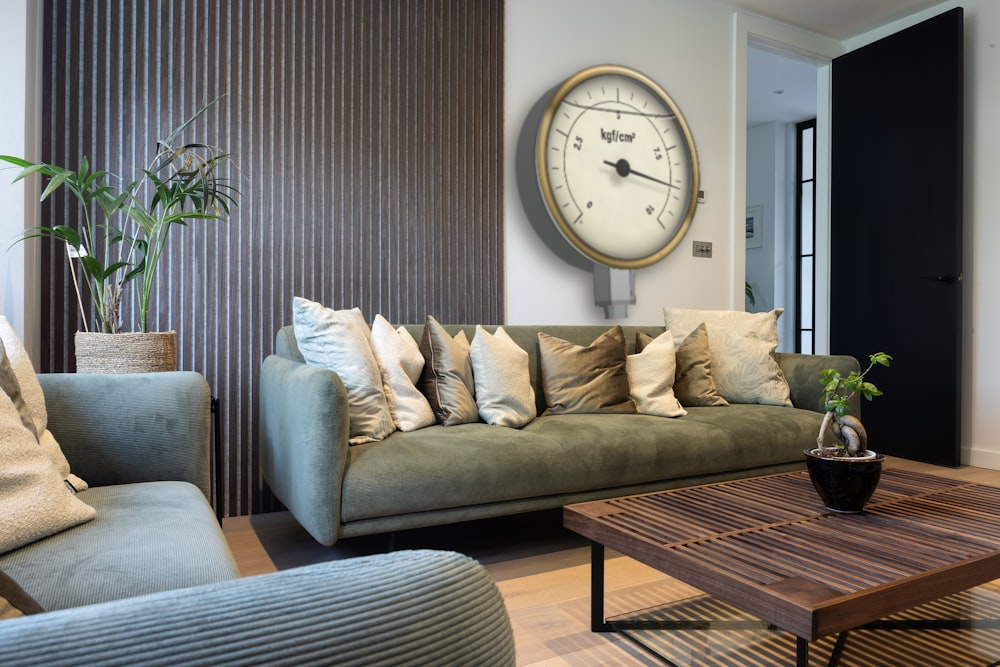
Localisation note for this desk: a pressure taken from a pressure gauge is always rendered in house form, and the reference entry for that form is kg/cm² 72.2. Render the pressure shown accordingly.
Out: kg/cm² 8.75
